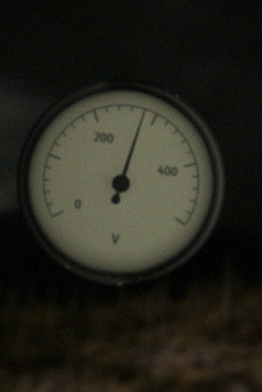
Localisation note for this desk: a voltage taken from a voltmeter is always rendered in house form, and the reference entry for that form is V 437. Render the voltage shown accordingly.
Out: V 280
